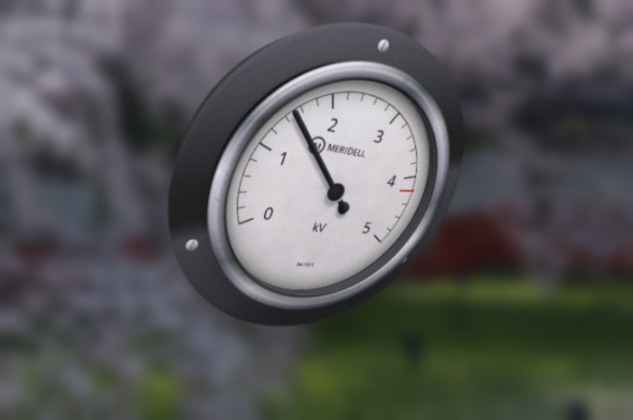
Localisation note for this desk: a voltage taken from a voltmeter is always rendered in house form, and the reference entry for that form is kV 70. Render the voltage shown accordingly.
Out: kV 1.5
